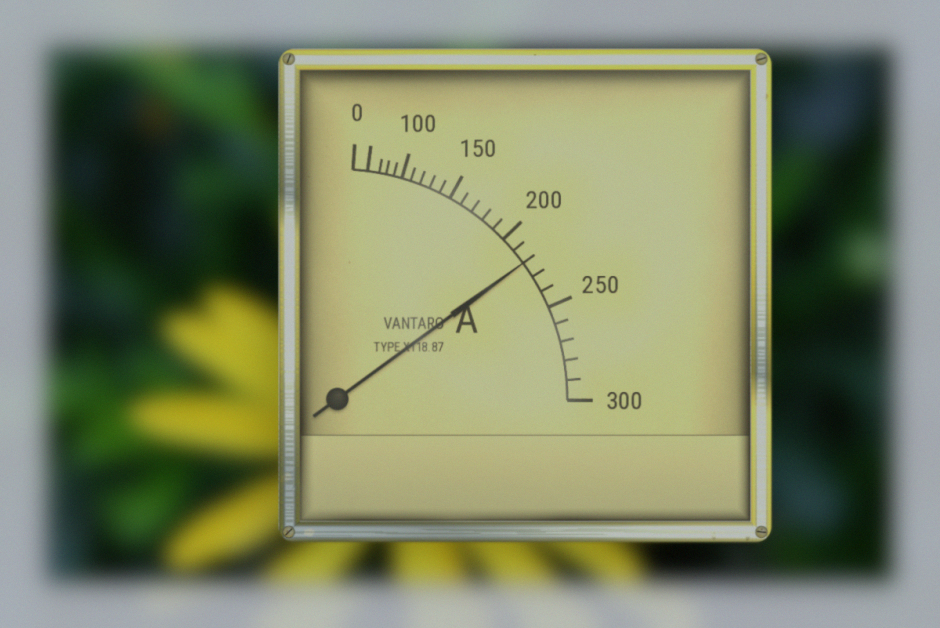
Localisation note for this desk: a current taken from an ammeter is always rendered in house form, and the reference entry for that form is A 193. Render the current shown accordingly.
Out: A 220
